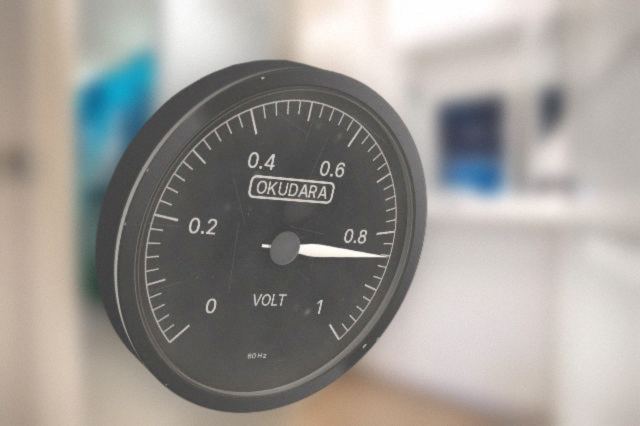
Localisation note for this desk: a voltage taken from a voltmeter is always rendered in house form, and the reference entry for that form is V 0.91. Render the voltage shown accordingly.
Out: V 0.84
